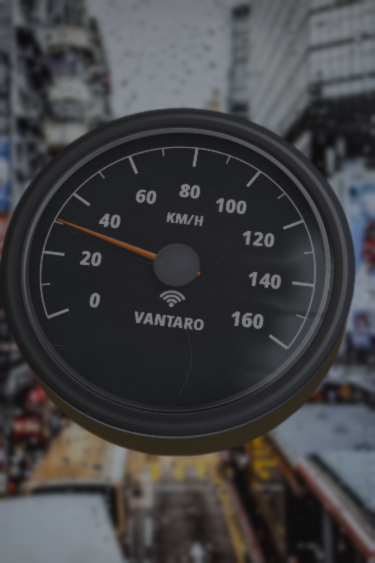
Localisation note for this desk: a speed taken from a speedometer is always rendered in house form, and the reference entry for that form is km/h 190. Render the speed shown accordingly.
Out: km/h 30
